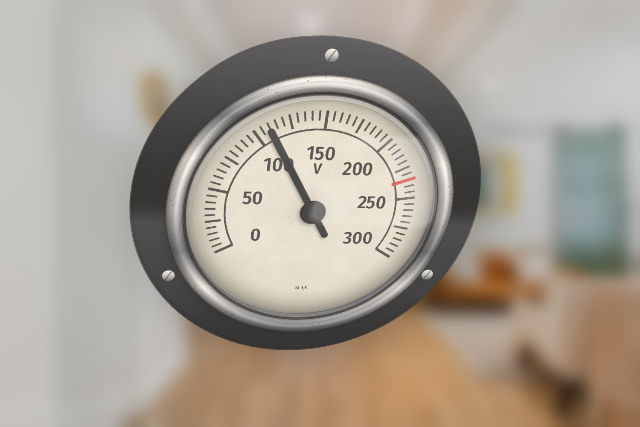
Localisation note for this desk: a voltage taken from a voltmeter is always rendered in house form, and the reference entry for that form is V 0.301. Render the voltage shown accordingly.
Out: V 110
